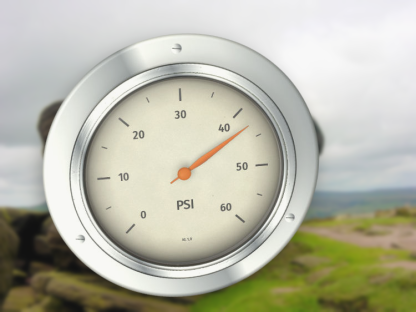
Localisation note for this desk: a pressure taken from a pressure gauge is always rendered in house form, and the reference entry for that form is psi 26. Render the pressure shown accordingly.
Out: psi 42.5
